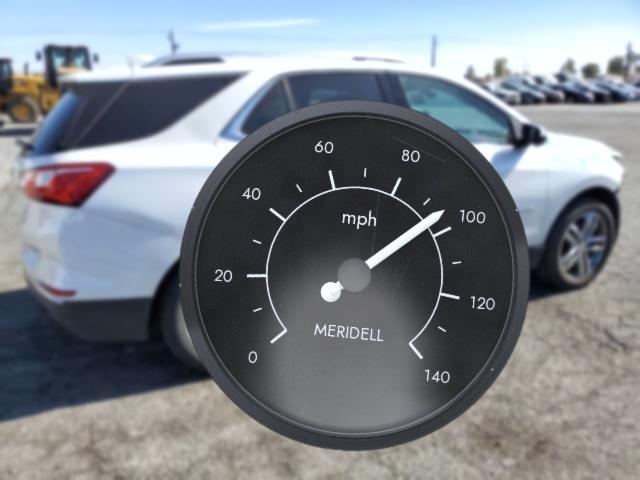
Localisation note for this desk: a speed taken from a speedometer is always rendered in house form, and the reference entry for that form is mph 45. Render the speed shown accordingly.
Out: mph 95
